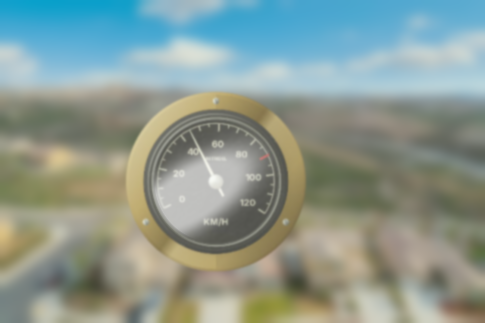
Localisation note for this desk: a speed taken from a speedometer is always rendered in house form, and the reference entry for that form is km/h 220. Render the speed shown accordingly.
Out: km/h 45
